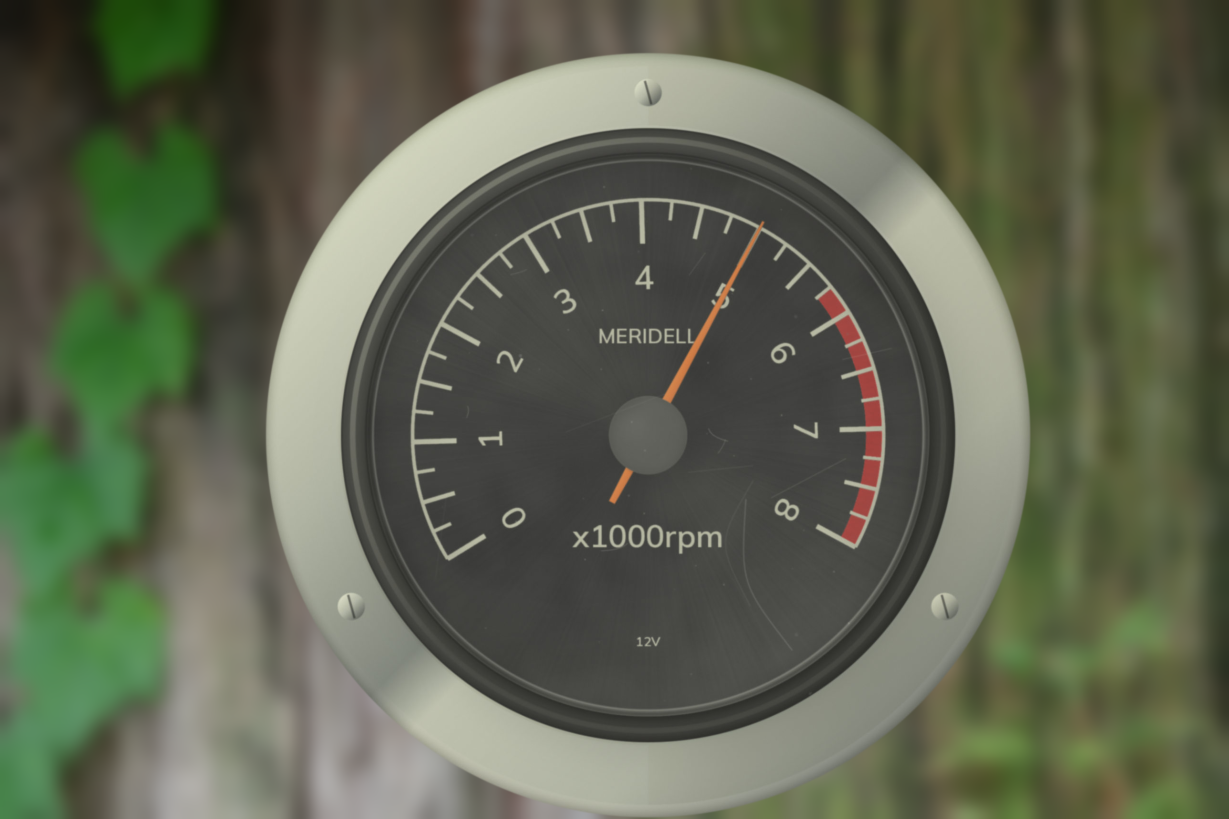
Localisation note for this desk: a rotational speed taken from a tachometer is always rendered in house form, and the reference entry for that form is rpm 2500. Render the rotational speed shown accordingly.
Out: rpm 5000
